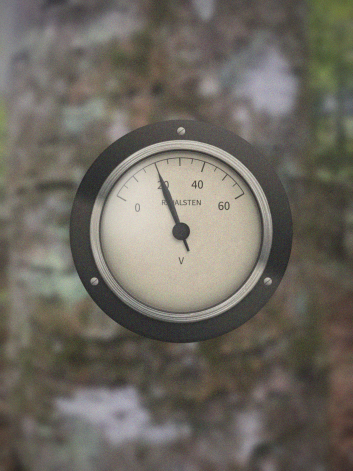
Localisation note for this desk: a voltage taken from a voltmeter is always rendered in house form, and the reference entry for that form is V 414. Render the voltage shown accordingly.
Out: V 20
